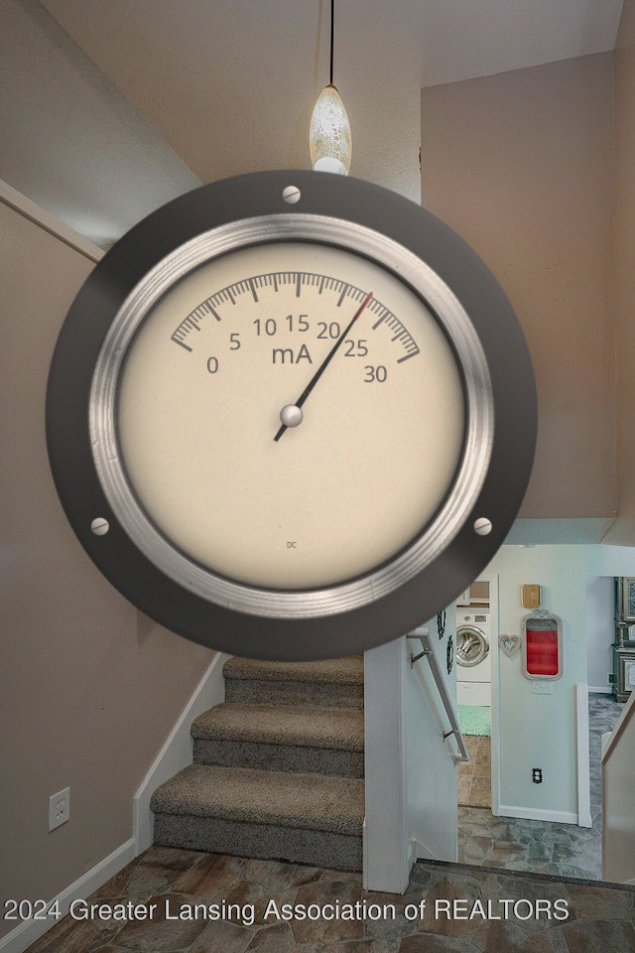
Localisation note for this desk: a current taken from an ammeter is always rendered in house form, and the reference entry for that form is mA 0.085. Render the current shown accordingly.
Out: mA 22.5
